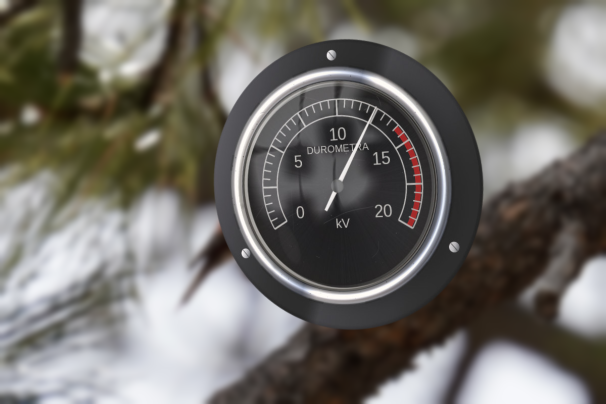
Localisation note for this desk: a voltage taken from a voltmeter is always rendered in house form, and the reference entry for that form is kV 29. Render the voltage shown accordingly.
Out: kV 12.5
